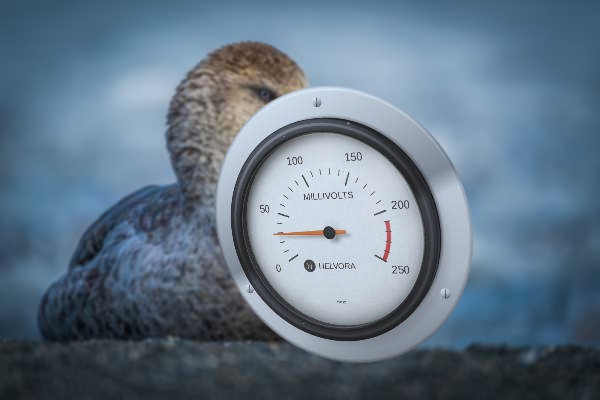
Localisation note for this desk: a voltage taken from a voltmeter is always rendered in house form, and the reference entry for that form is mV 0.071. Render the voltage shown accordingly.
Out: mV 30
